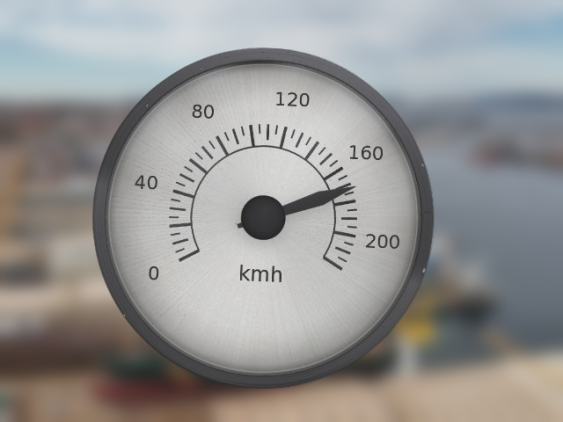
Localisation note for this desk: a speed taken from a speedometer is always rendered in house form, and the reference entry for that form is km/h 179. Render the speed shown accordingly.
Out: km/h 172.5
